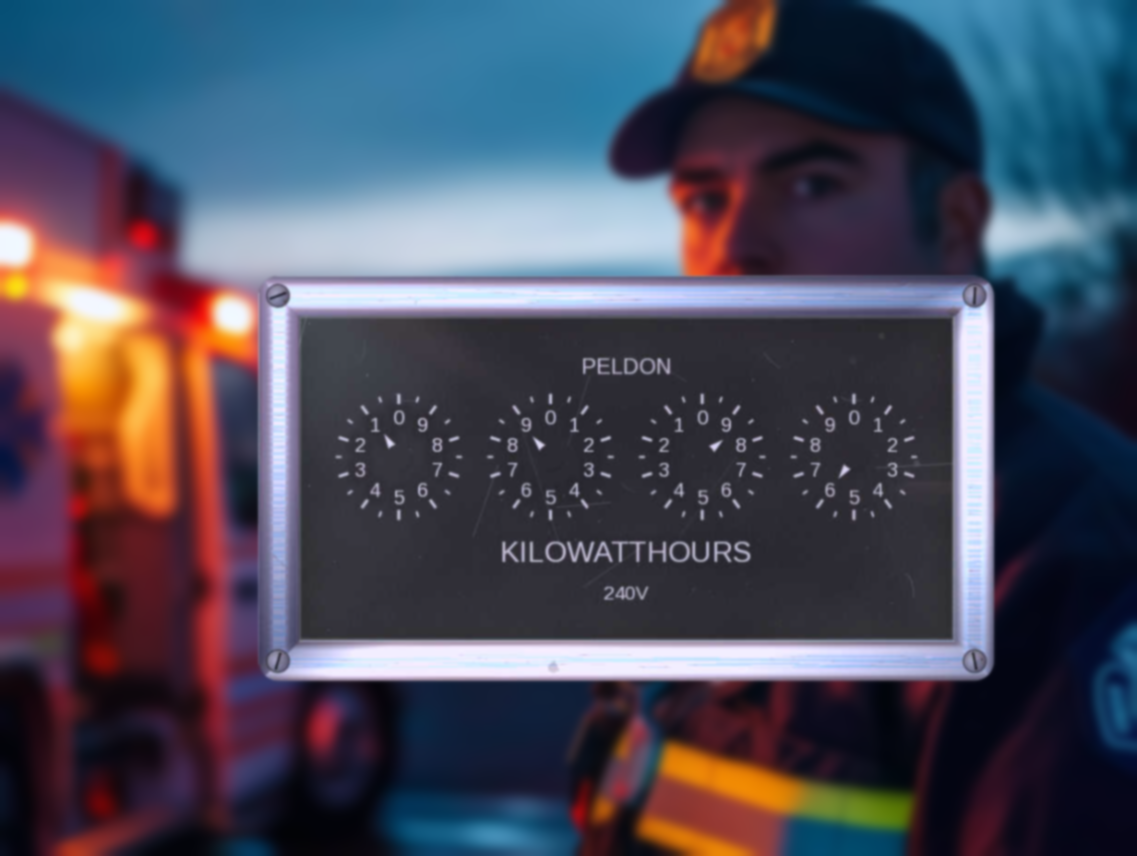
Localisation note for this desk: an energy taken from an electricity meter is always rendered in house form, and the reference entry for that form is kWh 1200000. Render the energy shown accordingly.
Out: kWh 886
